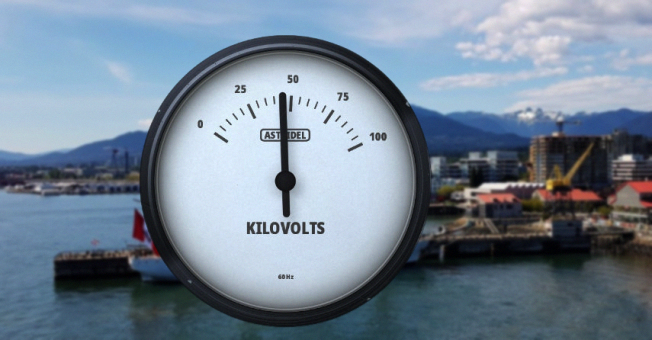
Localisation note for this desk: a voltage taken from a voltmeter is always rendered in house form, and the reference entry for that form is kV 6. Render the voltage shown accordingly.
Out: kV 45
